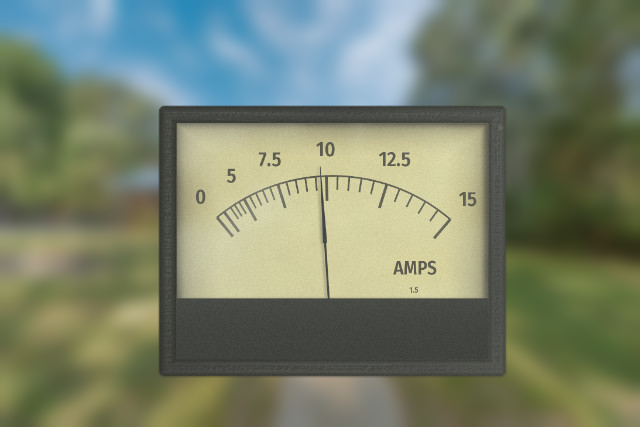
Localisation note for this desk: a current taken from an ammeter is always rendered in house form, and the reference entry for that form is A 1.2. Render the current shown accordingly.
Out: A 9.75
